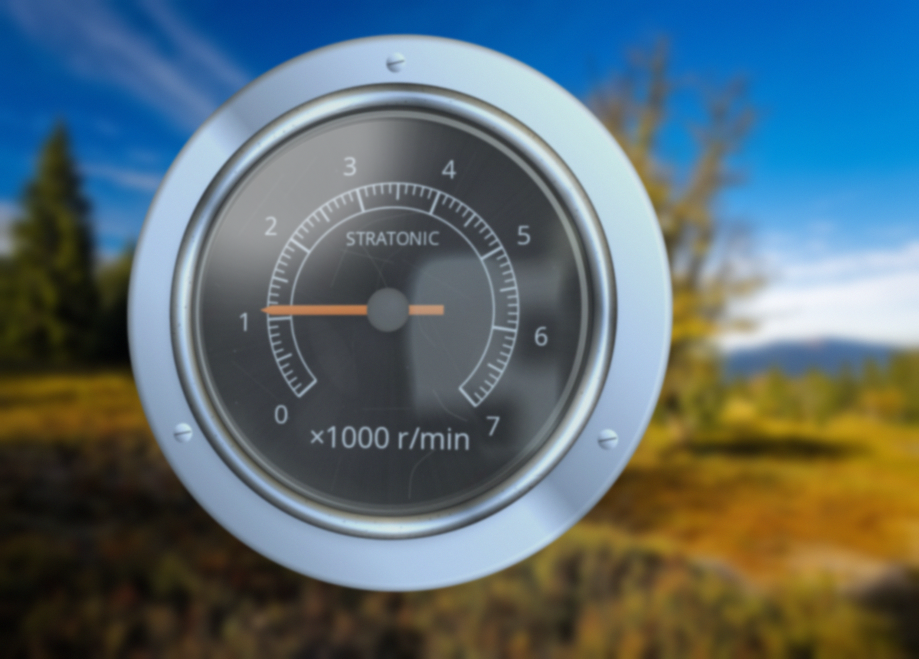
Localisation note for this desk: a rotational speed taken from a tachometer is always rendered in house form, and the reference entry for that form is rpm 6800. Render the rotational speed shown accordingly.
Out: rpm 1100
